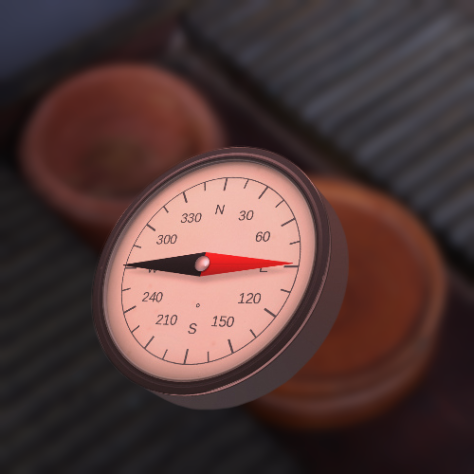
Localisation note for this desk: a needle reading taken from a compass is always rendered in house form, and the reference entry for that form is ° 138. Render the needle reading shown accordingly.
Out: ° 90
